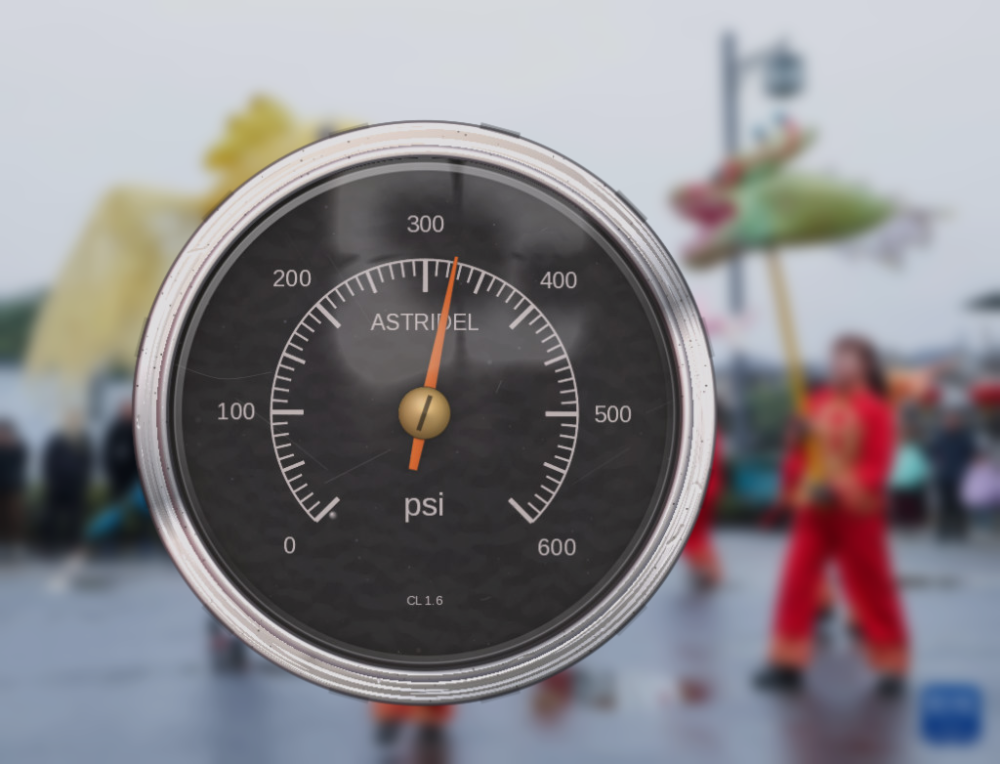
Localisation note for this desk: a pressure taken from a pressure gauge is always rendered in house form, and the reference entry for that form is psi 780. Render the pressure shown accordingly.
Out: psi 325
